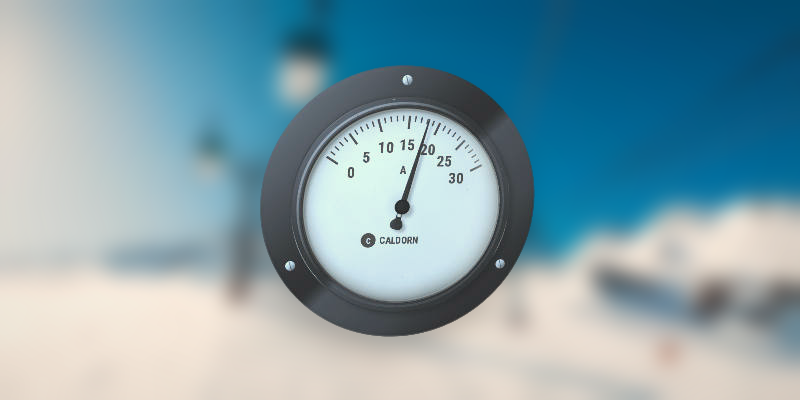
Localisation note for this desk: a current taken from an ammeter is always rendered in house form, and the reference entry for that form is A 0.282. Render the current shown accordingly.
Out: A 18
